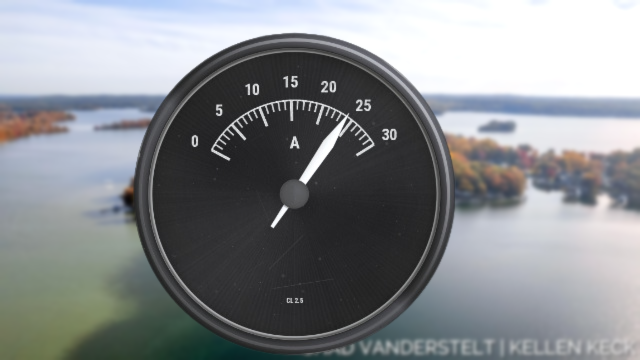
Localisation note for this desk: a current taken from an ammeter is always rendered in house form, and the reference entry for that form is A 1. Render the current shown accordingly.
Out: A 24
